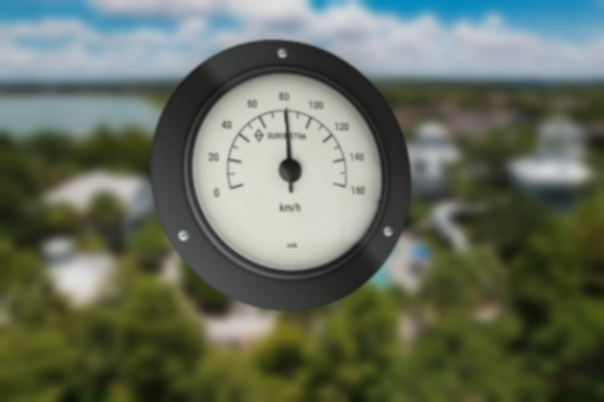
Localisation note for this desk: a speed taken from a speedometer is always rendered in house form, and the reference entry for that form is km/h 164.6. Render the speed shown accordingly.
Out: km/h 80
